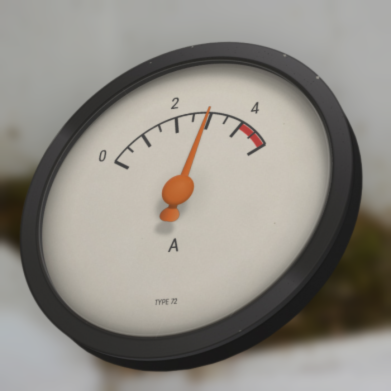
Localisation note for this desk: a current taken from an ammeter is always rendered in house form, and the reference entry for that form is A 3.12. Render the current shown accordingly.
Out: A 3
